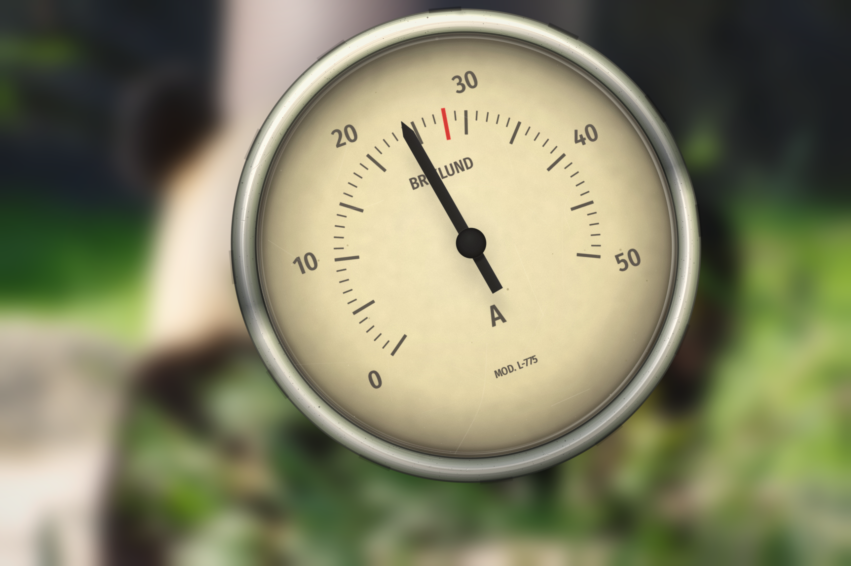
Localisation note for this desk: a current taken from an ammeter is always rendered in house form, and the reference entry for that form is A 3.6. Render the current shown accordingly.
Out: A 24
